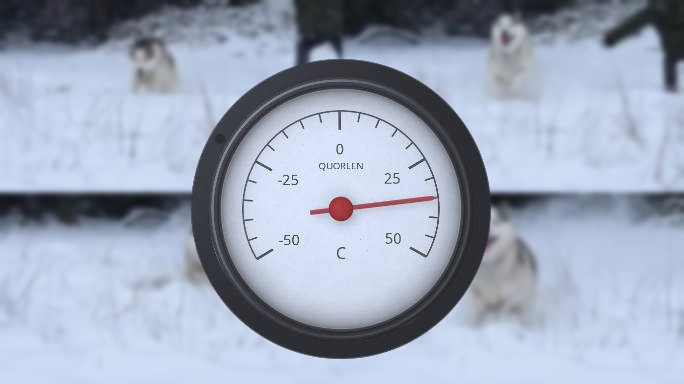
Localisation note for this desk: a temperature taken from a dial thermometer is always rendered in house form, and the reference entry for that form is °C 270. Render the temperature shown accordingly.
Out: °C 35
